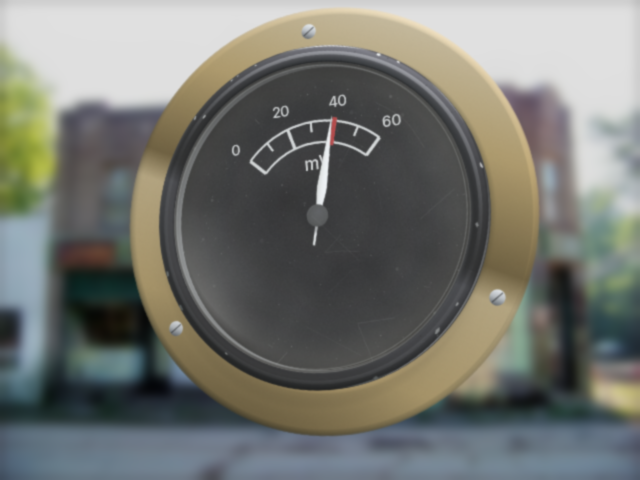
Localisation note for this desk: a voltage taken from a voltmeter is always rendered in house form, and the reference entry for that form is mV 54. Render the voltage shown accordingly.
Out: mV 40
